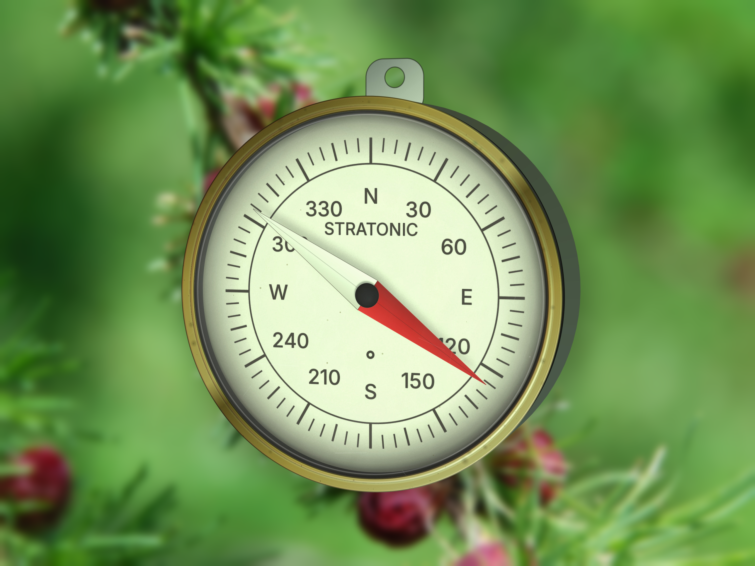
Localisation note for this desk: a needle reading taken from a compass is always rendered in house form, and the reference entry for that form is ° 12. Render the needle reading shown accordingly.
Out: ° 125
